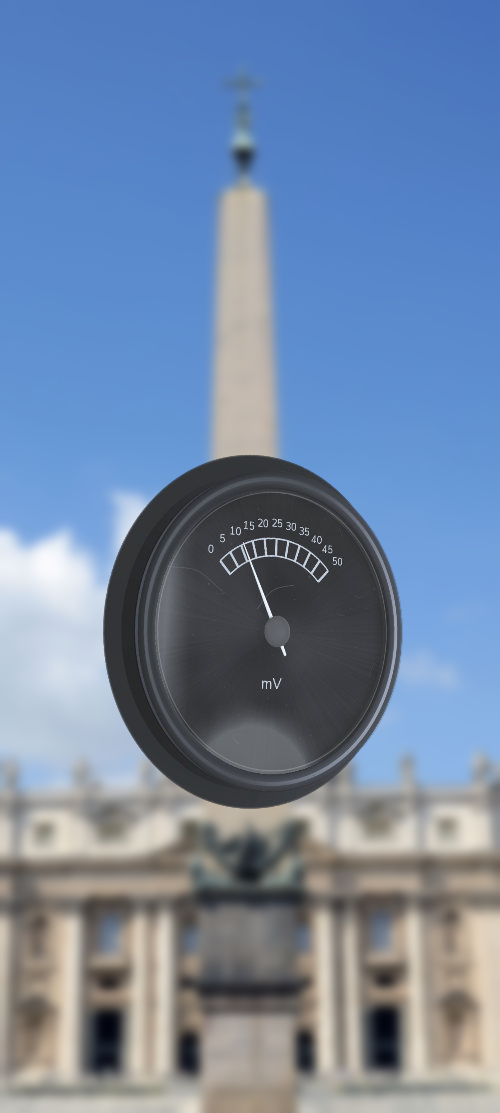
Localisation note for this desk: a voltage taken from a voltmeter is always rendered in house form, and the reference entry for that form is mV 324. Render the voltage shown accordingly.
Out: mV 10
